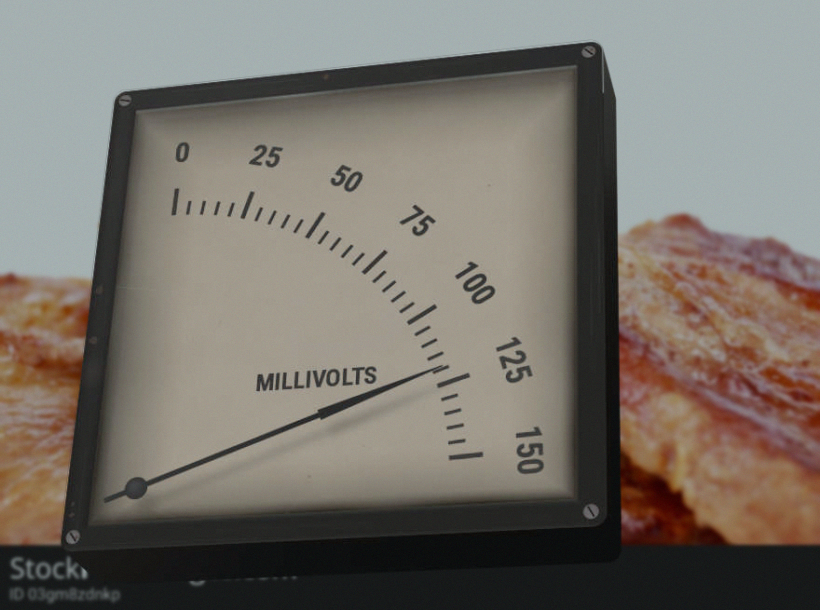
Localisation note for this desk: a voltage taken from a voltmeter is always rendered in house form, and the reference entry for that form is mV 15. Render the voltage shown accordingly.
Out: mV 120
